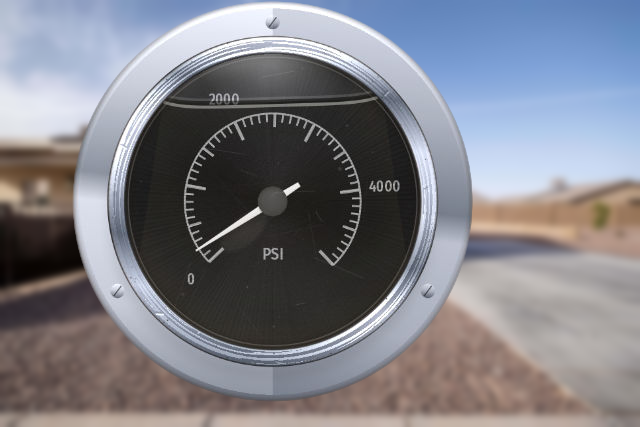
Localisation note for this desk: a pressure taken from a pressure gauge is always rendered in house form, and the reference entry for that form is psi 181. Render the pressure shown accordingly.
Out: psi 200
